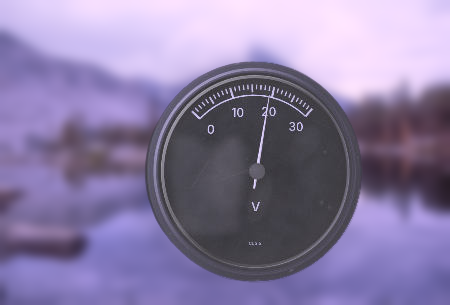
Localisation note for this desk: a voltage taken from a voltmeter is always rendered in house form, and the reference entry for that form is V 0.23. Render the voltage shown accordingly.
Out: V 19
